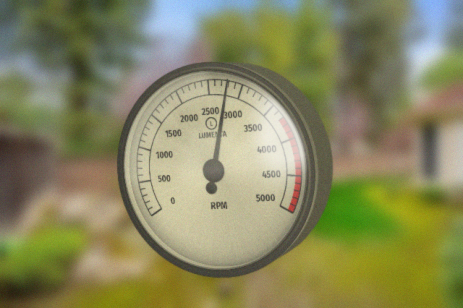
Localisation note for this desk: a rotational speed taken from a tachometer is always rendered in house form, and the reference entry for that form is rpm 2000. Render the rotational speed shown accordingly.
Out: rpm 2800
